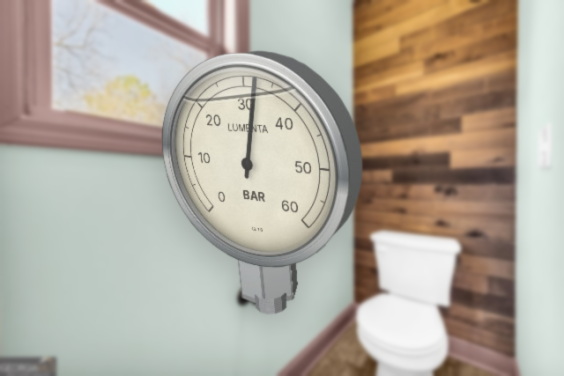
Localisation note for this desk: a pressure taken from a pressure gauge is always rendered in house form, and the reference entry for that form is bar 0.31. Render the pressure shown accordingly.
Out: bar 32.5
